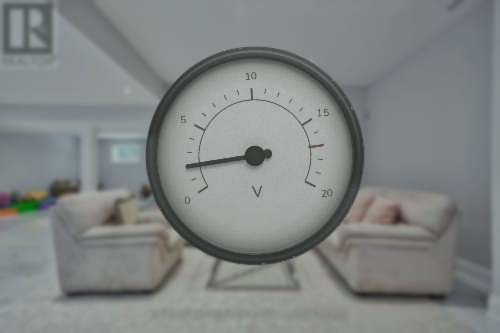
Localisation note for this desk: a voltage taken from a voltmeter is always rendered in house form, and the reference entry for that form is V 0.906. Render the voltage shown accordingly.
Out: V 2
